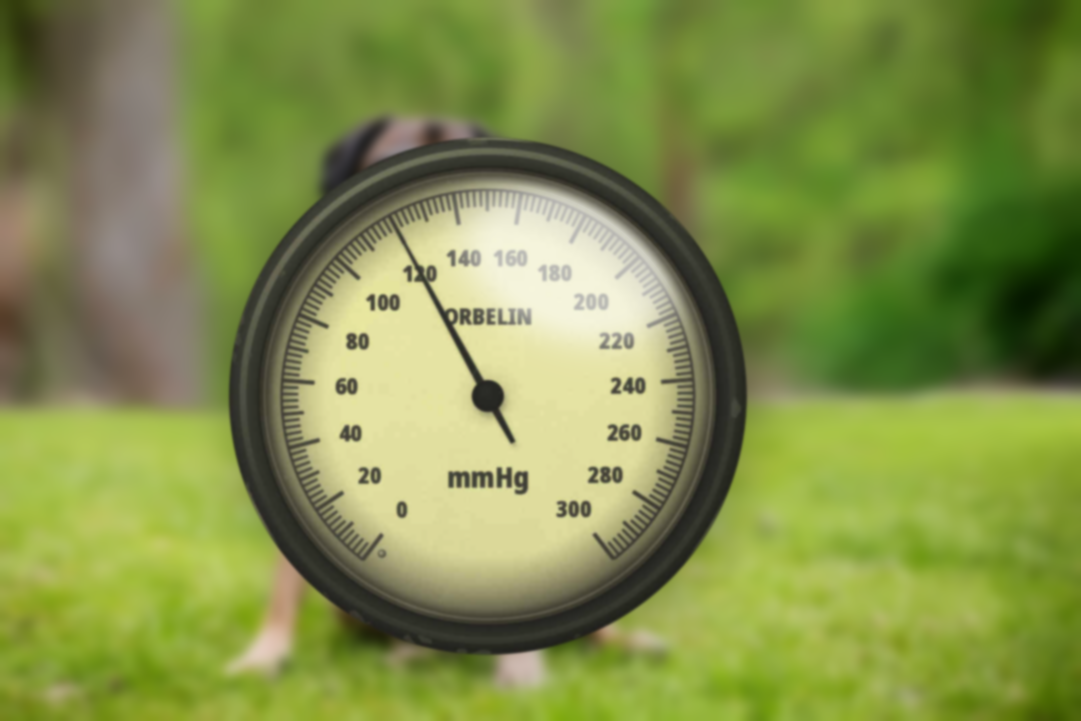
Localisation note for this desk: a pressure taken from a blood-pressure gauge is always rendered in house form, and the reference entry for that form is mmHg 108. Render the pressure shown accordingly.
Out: mmHg 120
